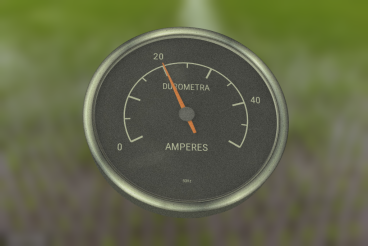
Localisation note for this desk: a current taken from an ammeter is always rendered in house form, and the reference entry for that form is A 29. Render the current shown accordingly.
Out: A 20
